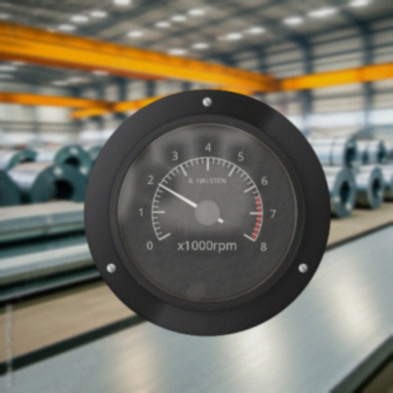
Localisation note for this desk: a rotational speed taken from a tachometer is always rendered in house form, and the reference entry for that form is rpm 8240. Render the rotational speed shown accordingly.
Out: rpm 2000
